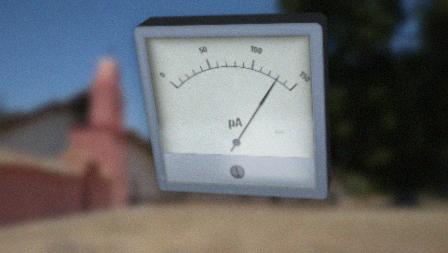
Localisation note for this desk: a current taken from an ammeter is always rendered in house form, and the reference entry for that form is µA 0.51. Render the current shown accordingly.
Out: µA 130
